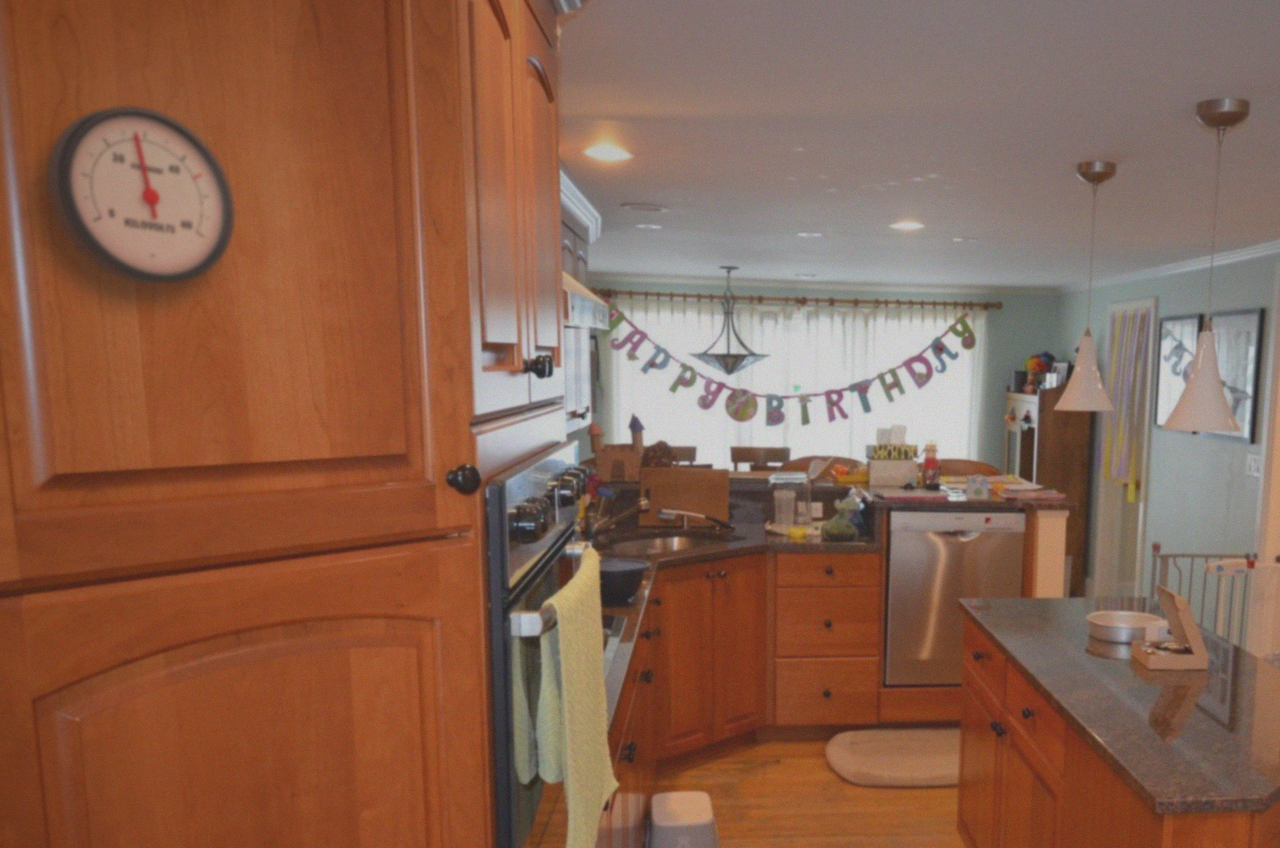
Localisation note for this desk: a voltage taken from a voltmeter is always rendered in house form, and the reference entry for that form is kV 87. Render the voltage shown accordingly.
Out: kV 27.5
